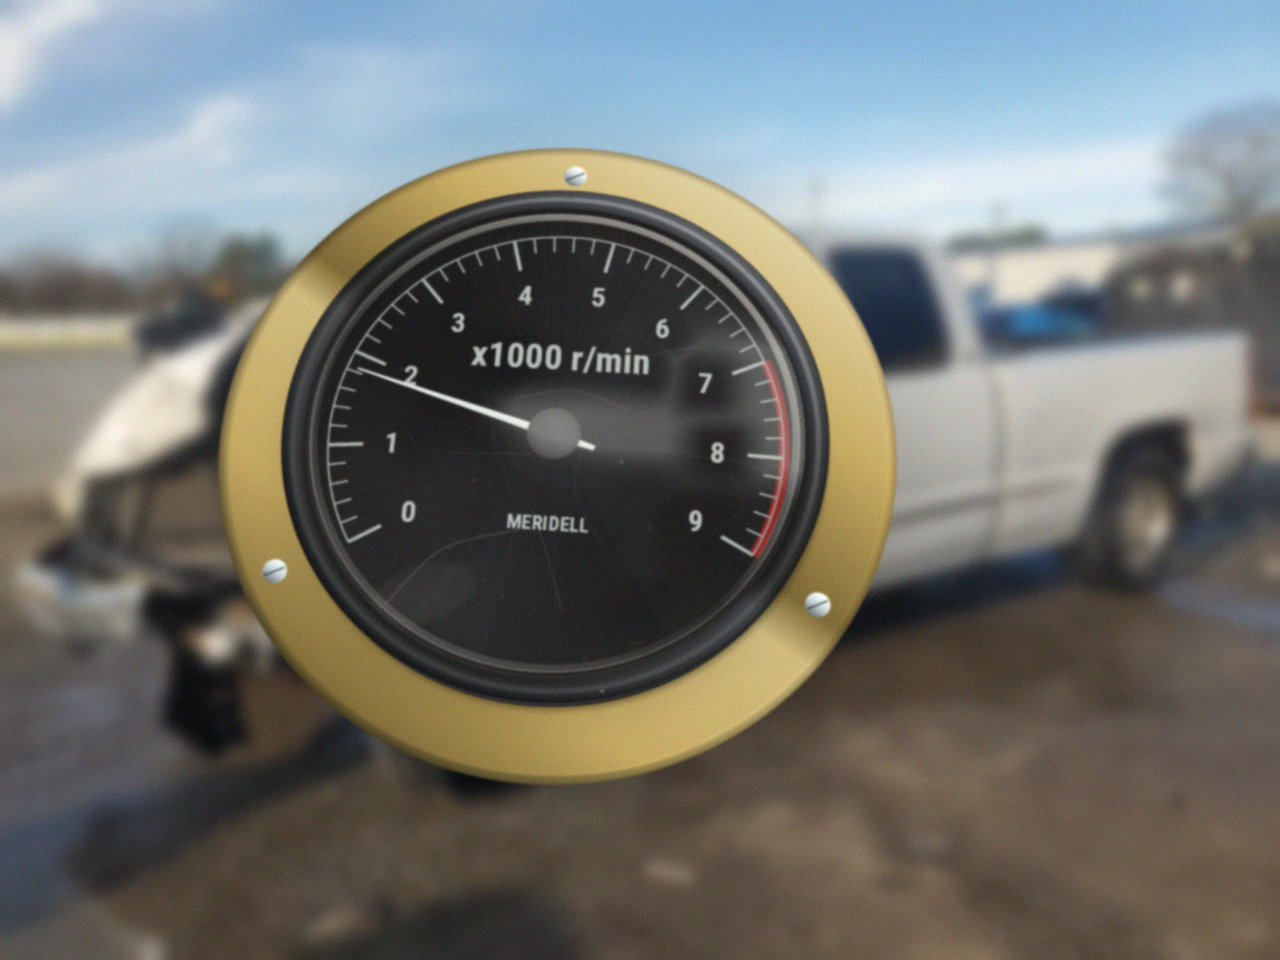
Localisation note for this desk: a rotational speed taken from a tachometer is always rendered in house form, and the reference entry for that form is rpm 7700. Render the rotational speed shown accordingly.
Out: rpm 1800
